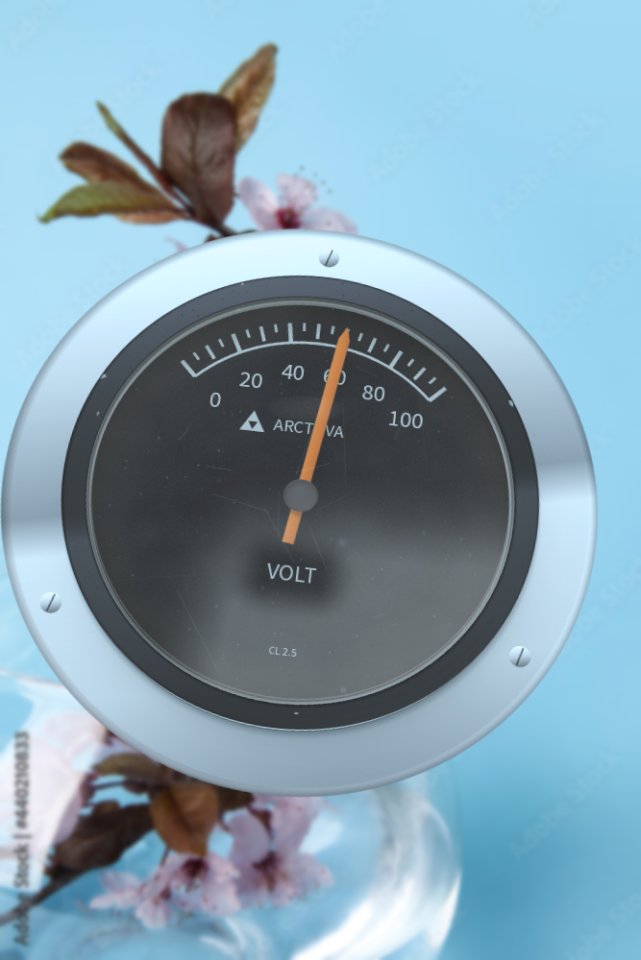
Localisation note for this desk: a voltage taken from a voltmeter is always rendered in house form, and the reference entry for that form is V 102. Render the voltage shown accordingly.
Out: V 60
